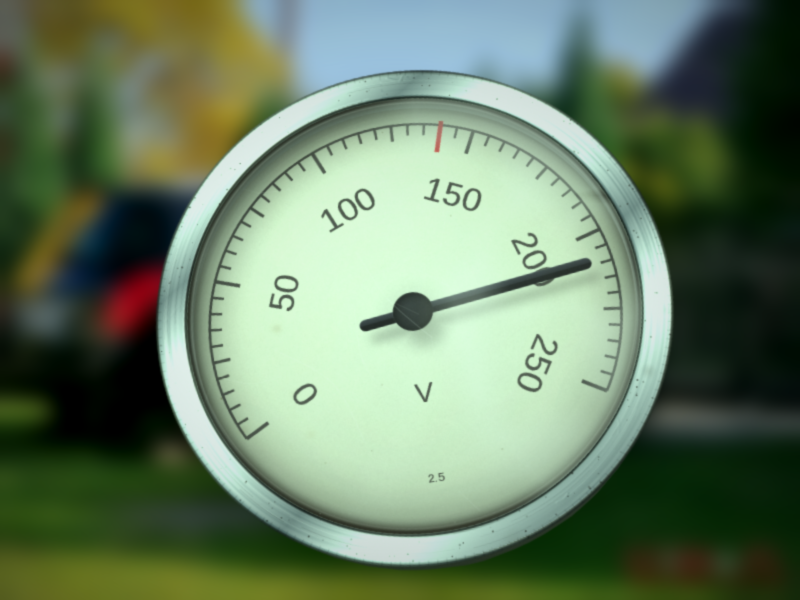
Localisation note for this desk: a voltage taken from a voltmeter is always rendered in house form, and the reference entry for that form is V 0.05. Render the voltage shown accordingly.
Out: V 210
